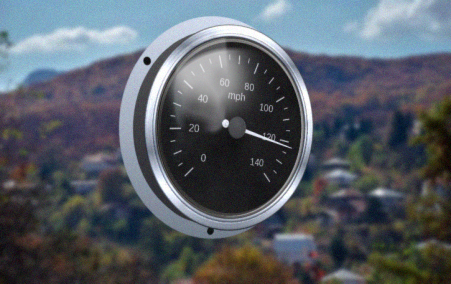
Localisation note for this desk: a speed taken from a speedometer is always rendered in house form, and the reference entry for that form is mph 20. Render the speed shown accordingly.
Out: mph 122.5
